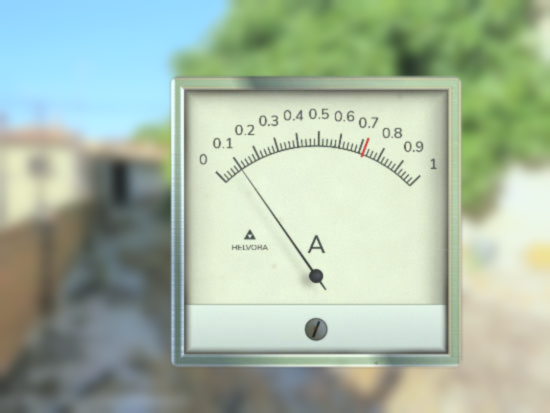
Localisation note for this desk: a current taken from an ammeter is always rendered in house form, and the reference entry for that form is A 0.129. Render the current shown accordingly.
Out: A 0.1
